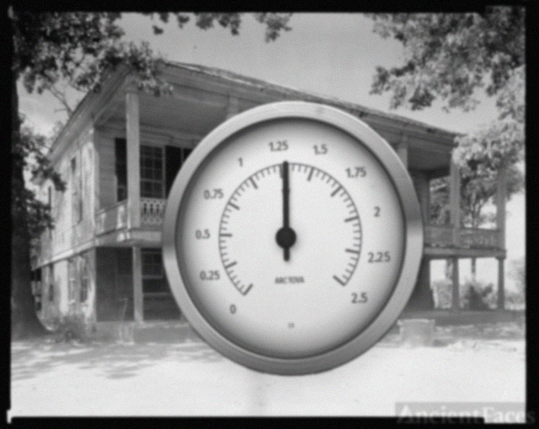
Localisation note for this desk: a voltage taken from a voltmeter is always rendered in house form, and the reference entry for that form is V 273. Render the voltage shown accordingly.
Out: V 1.3
